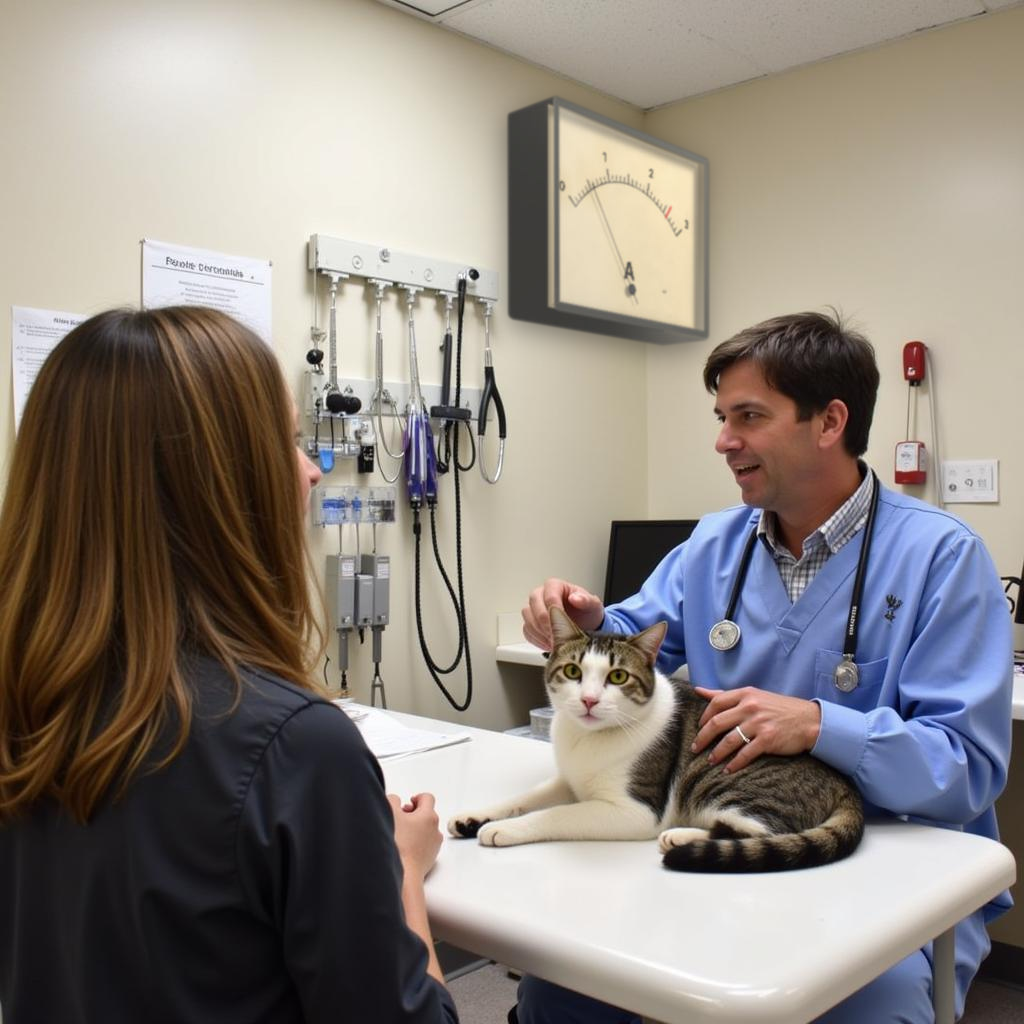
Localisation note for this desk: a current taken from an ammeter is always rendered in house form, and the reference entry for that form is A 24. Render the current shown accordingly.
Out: A 0.5
